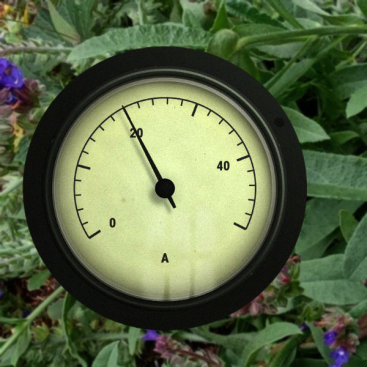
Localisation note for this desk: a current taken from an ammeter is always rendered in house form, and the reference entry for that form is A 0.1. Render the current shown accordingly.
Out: A 20
